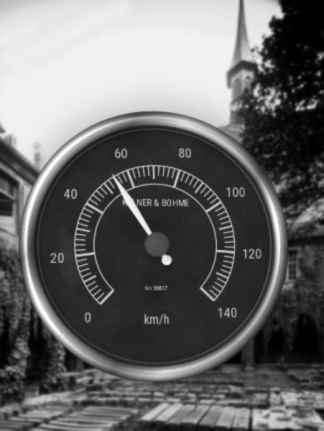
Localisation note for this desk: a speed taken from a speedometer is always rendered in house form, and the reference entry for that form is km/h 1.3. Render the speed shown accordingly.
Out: km/h 54
